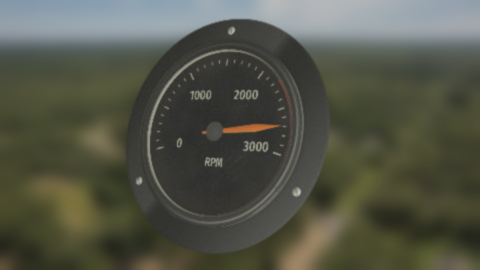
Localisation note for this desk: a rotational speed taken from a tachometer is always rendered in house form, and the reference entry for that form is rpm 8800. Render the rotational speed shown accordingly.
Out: rpm 2700
